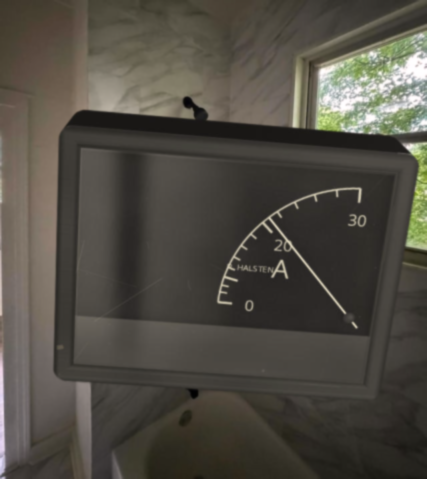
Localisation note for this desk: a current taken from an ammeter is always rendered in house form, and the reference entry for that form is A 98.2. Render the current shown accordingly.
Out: A 21
